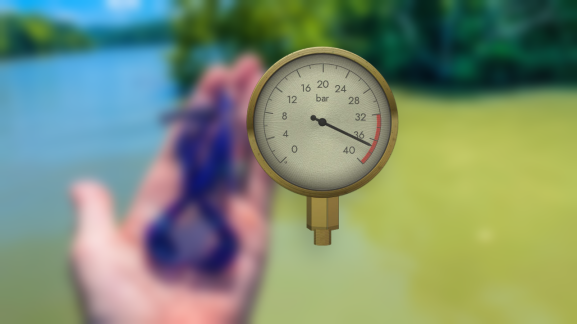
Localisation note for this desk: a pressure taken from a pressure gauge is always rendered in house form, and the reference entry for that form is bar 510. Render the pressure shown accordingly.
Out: bar 37
